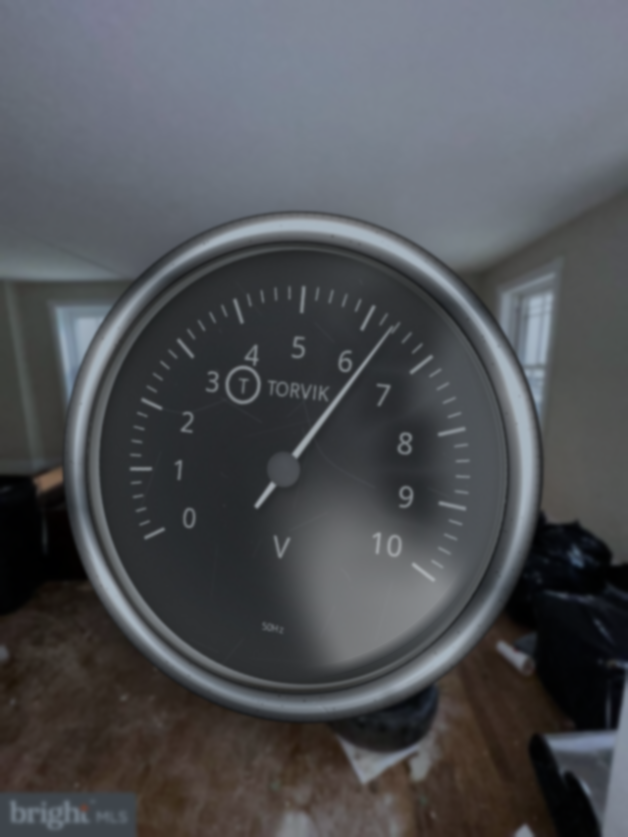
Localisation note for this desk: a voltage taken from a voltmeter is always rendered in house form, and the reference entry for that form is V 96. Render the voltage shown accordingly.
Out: V 6.4
